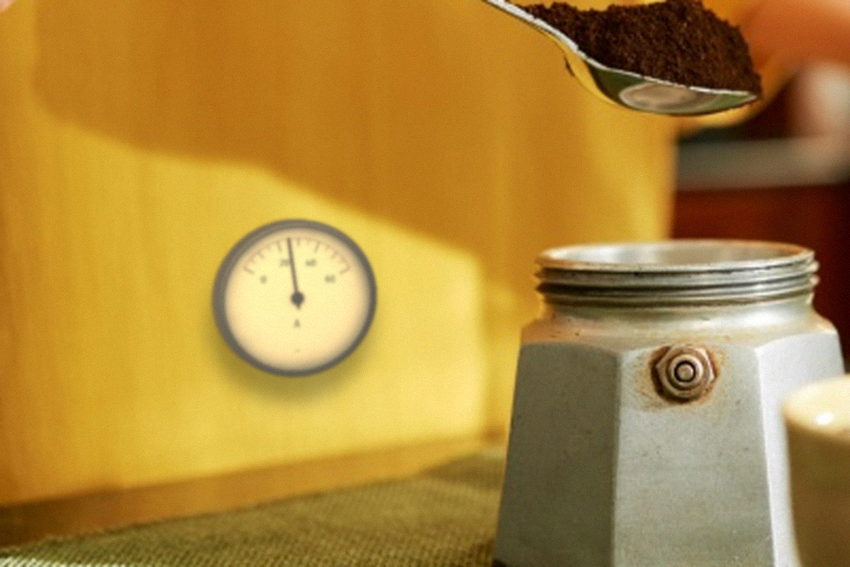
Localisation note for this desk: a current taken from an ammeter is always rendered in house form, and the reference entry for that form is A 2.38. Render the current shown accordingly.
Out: A 25
